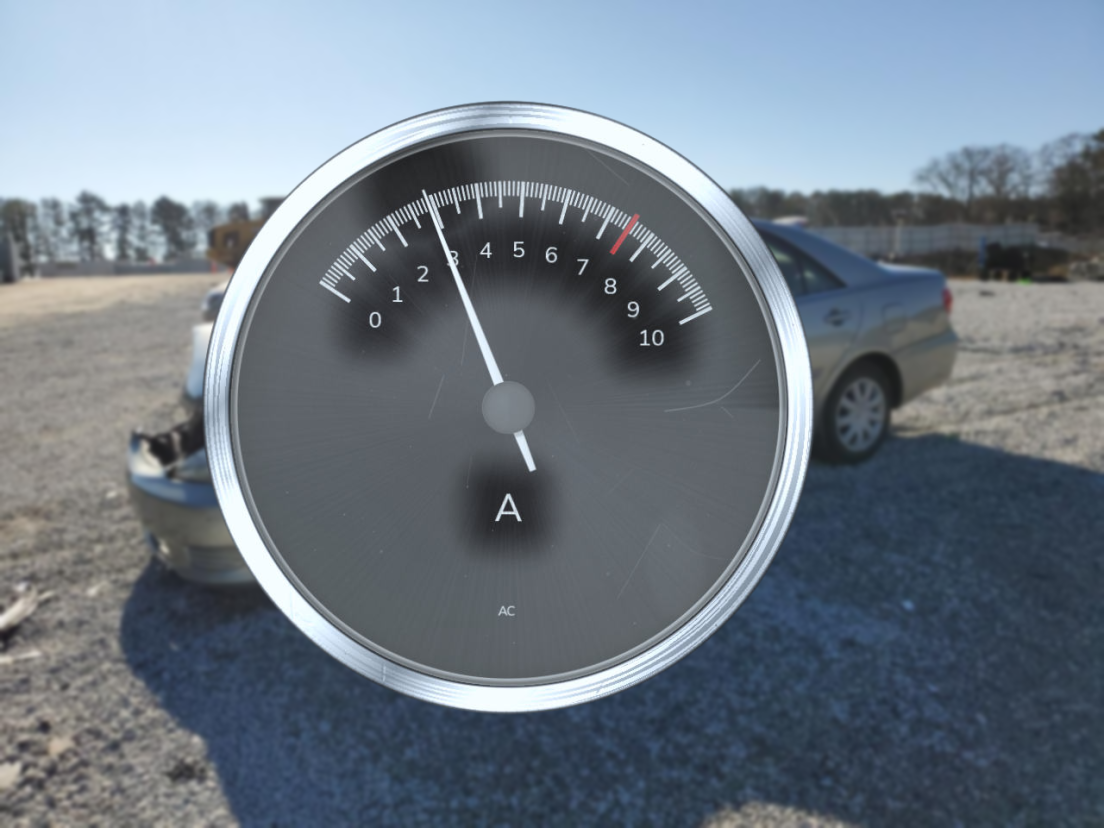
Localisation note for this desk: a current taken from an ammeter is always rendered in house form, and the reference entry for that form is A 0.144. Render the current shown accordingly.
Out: A 2.9
